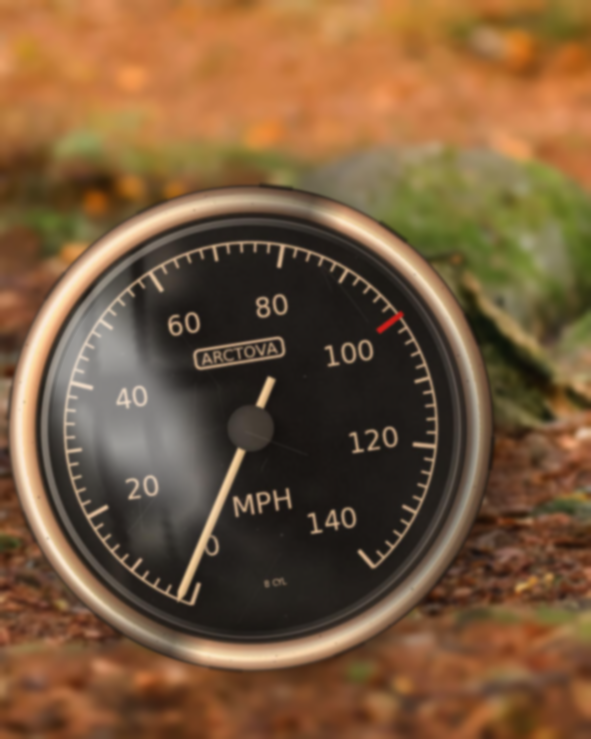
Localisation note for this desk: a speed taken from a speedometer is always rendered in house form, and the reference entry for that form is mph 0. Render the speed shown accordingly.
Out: mph 2
